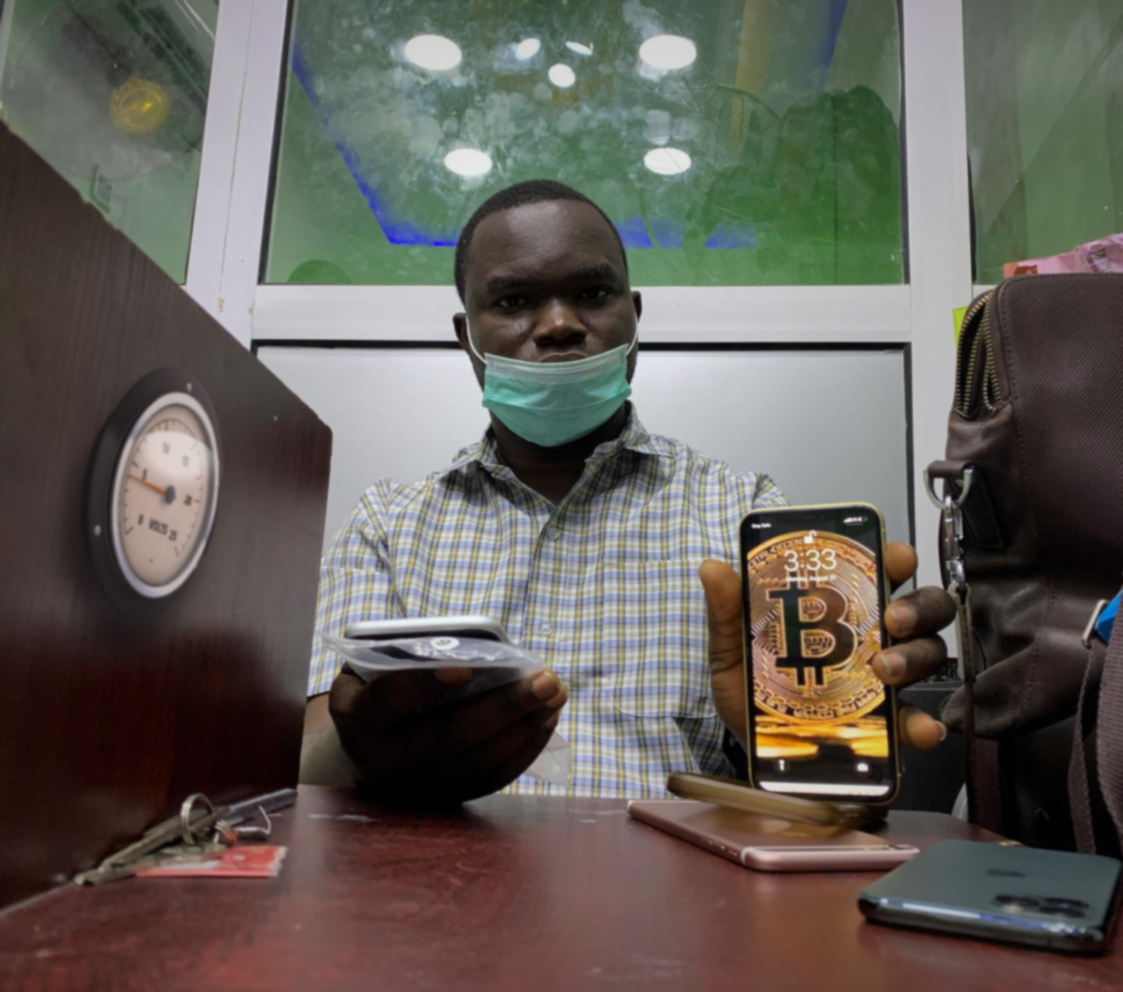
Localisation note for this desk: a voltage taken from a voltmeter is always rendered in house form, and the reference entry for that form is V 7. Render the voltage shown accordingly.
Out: V 4
